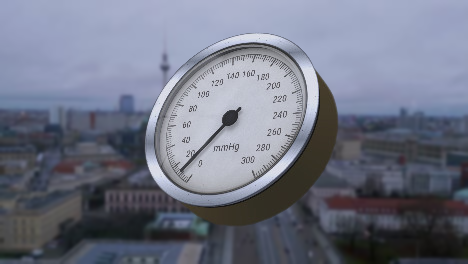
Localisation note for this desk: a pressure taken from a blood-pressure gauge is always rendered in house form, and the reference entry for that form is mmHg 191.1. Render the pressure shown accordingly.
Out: mmHg 10
